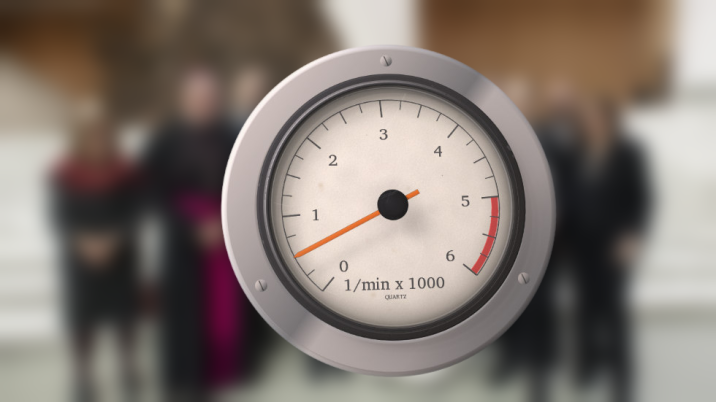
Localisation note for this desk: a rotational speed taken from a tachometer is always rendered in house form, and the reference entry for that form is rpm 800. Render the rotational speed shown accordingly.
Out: rpm 500
